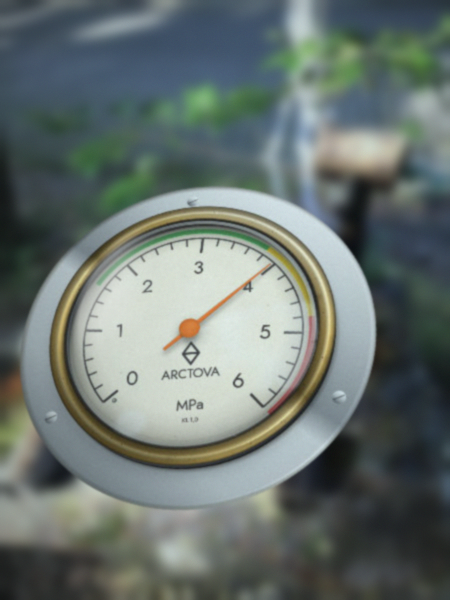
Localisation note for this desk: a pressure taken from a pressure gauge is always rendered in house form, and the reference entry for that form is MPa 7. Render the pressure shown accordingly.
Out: MPa 4
